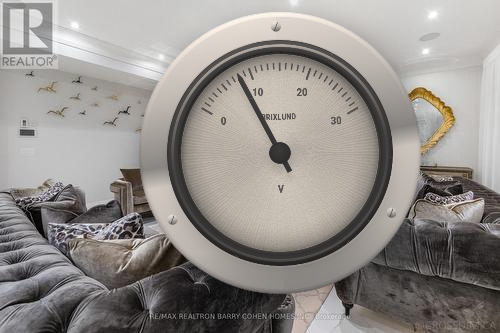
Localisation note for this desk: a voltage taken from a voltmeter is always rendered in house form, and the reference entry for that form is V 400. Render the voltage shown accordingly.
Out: V 8
